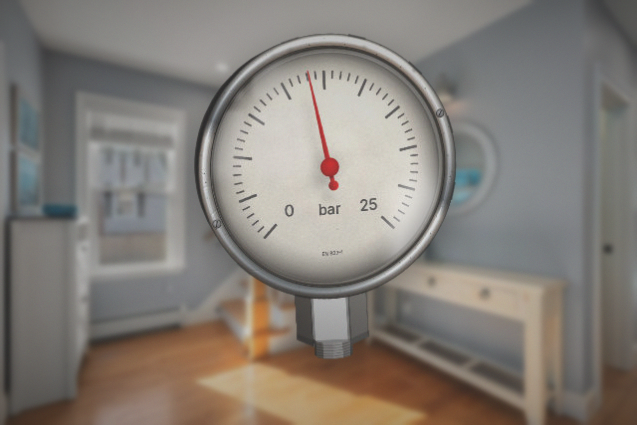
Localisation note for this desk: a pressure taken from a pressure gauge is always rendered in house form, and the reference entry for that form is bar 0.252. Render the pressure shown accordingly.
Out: bar 11.5
